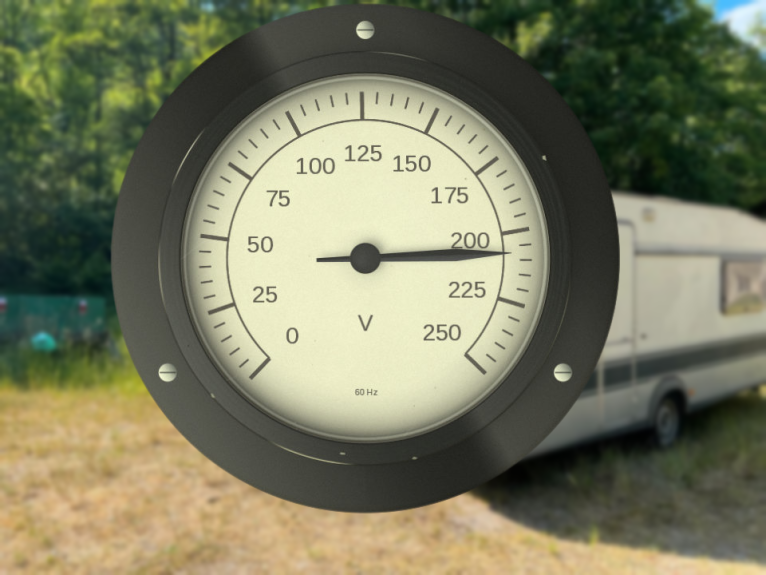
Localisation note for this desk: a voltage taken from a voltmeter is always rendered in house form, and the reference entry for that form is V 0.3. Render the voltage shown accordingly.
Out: V 207.5
